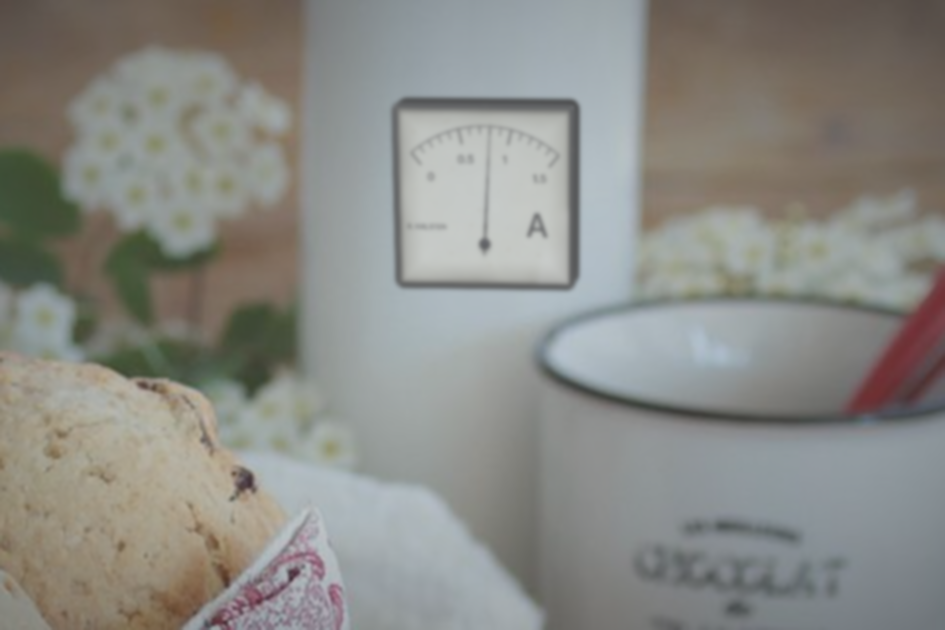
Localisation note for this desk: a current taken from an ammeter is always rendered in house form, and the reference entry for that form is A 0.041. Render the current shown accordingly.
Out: A 0.8
